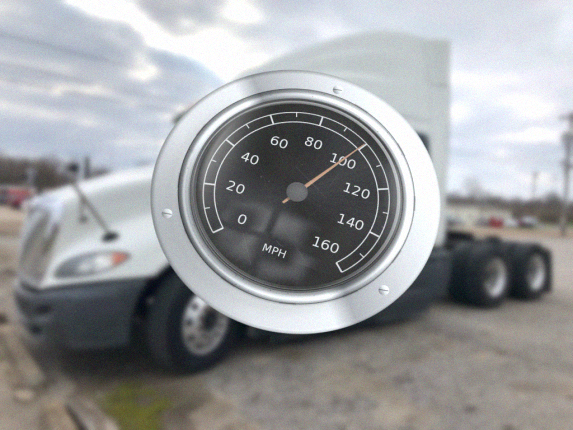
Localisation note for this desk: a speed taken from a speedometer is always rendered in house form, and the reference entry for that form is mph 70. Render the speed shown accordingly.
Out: mph 100
